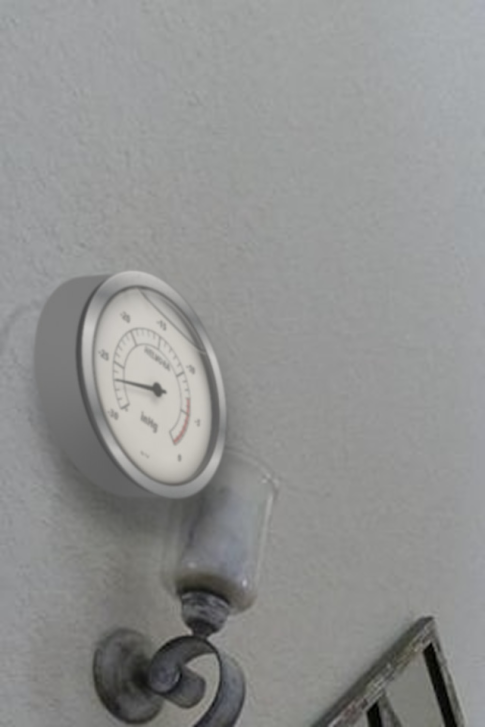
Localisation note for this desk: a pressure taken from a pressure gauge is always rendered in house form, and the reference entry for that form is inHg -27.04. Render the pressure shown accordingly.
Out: inHg -27
